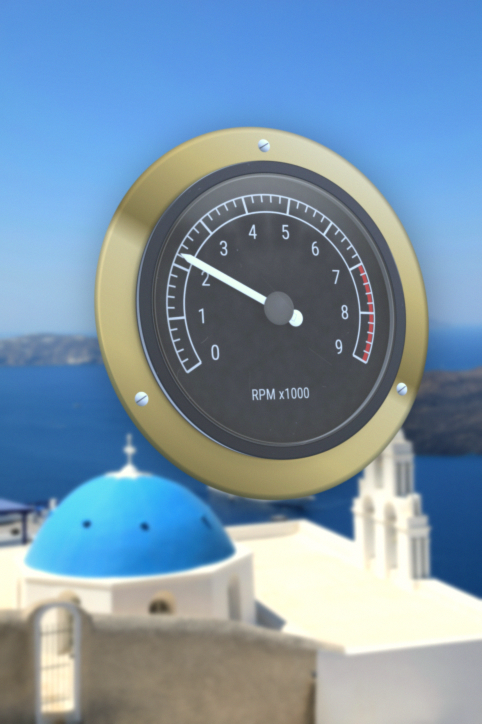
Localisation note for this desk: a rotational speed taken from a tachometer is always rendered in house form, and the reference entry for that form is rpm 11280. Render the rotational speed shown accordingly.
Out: rpm 2200
